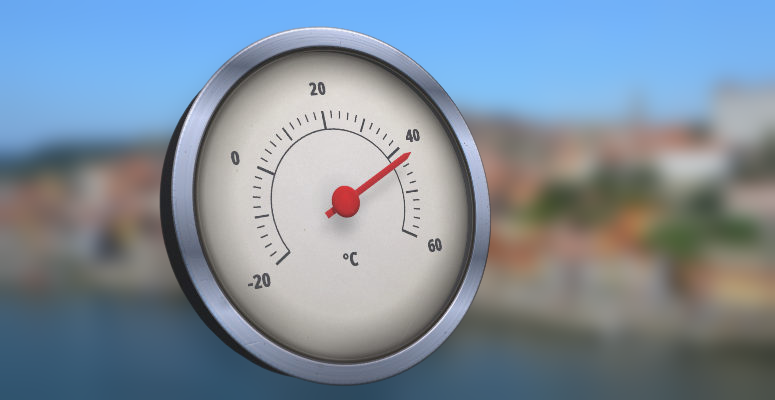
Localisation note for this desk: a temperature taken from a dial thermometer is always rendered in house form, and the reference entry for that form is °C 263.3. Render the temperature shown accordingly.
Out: °C 42
